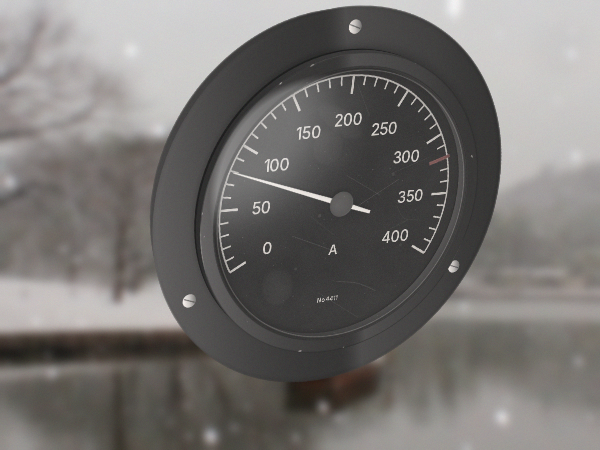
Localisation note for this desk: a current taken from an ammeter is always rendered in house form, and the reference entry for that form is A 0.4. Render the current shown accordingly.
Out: A 80
